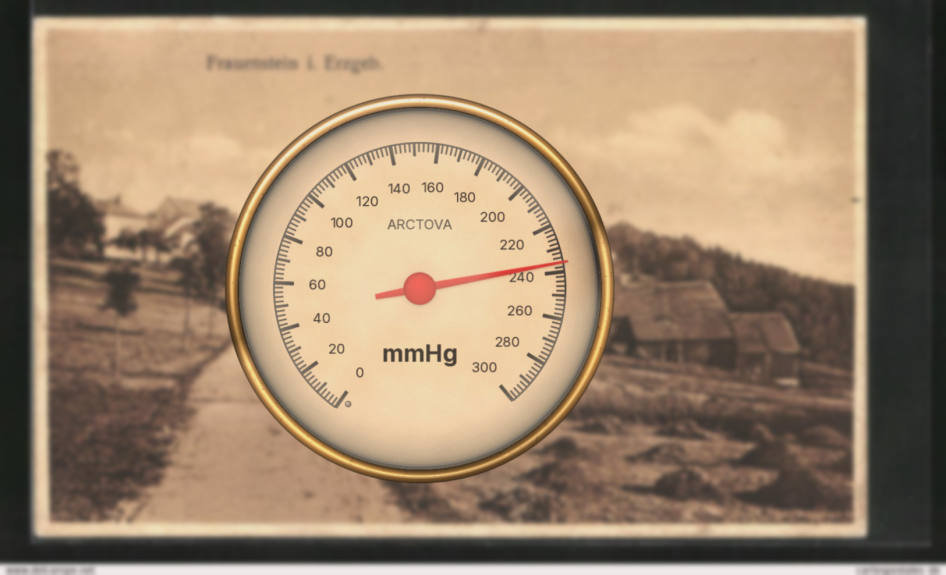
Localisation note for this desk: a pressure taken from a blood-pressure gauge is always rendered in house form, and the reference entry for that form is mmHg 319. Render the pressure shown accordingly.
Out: mmHg 236
